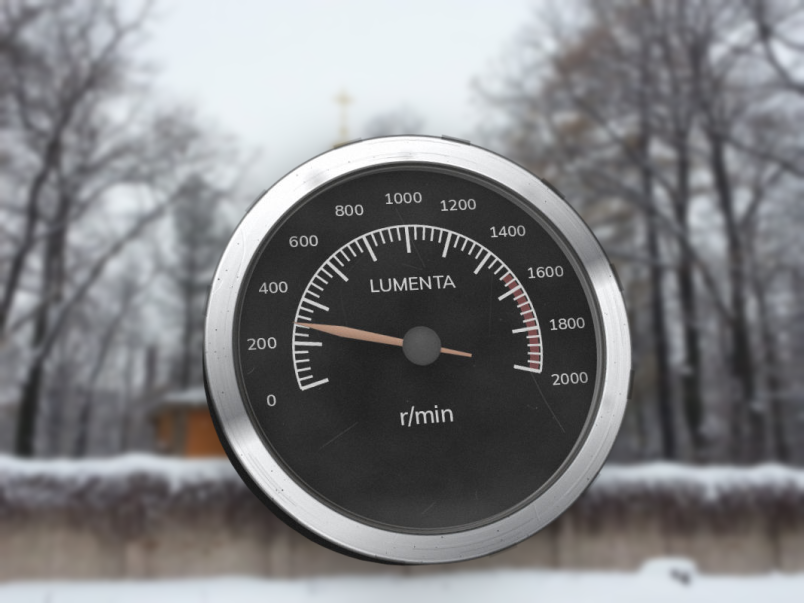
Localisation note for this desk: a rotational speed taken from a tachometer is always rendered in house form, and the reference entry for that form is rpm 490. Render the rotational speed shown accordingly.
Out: rpm 280
